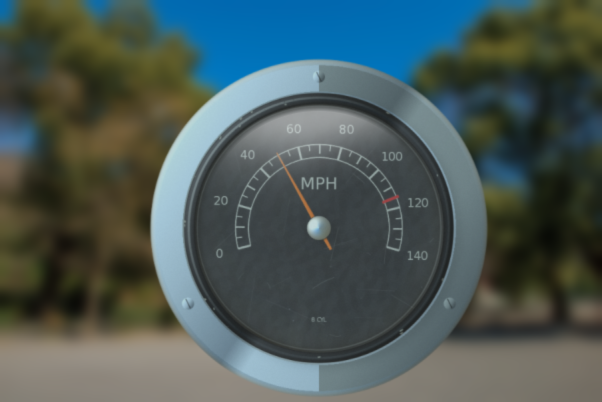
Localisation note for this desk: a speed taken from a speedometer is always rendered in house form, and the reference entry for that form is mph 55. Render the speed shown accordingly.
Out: mph 50
